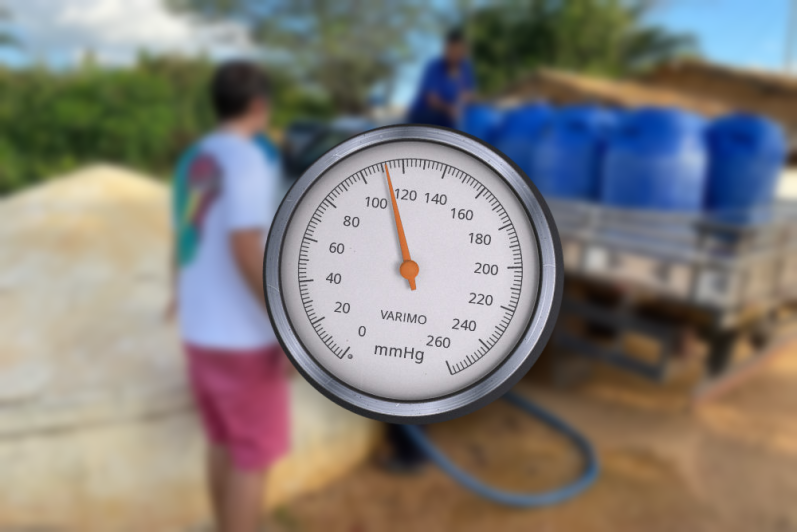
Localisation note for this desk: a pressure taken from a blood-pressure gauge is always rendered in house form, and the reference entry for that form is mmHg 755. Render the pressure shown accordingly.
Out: mmHg 112
